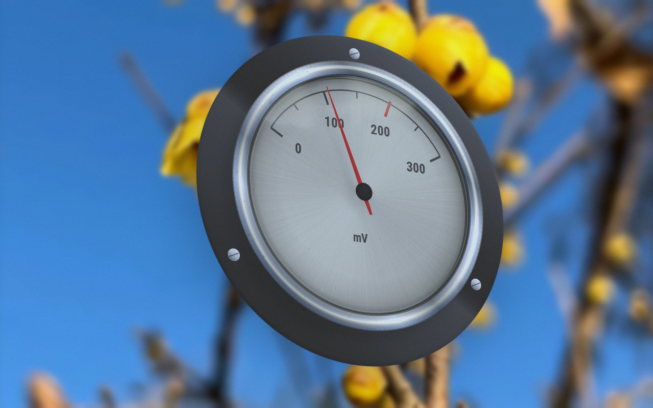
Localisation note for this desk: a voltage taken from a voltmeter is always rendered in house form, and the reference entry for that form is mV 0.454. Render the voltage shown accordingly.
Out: mV 100
